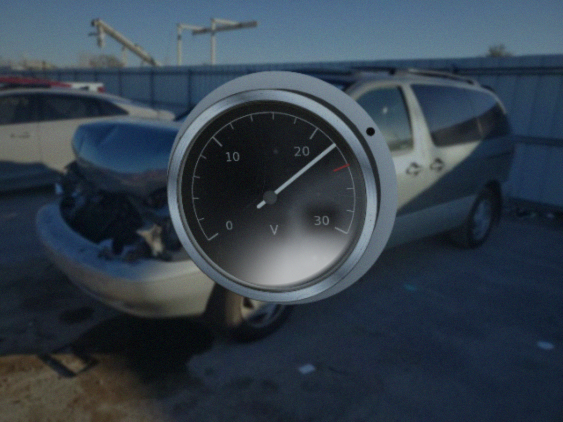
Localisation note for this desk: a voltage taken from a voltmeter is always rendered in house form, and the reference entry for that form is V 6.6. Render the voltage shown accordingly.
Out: V 22
